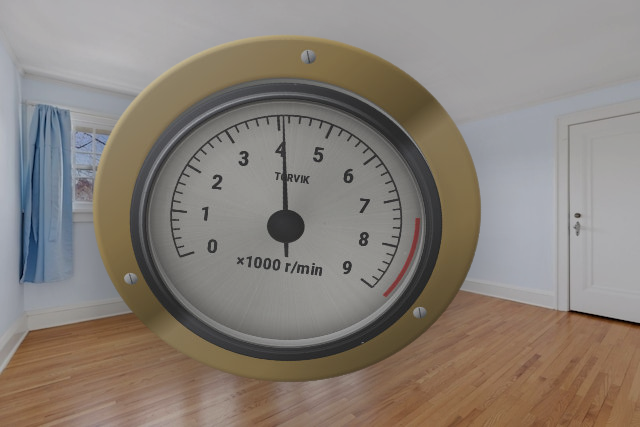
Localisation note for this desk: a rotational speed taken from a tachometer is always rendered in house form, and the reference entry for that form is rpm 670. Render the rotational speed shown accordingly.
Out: rpm 4100
